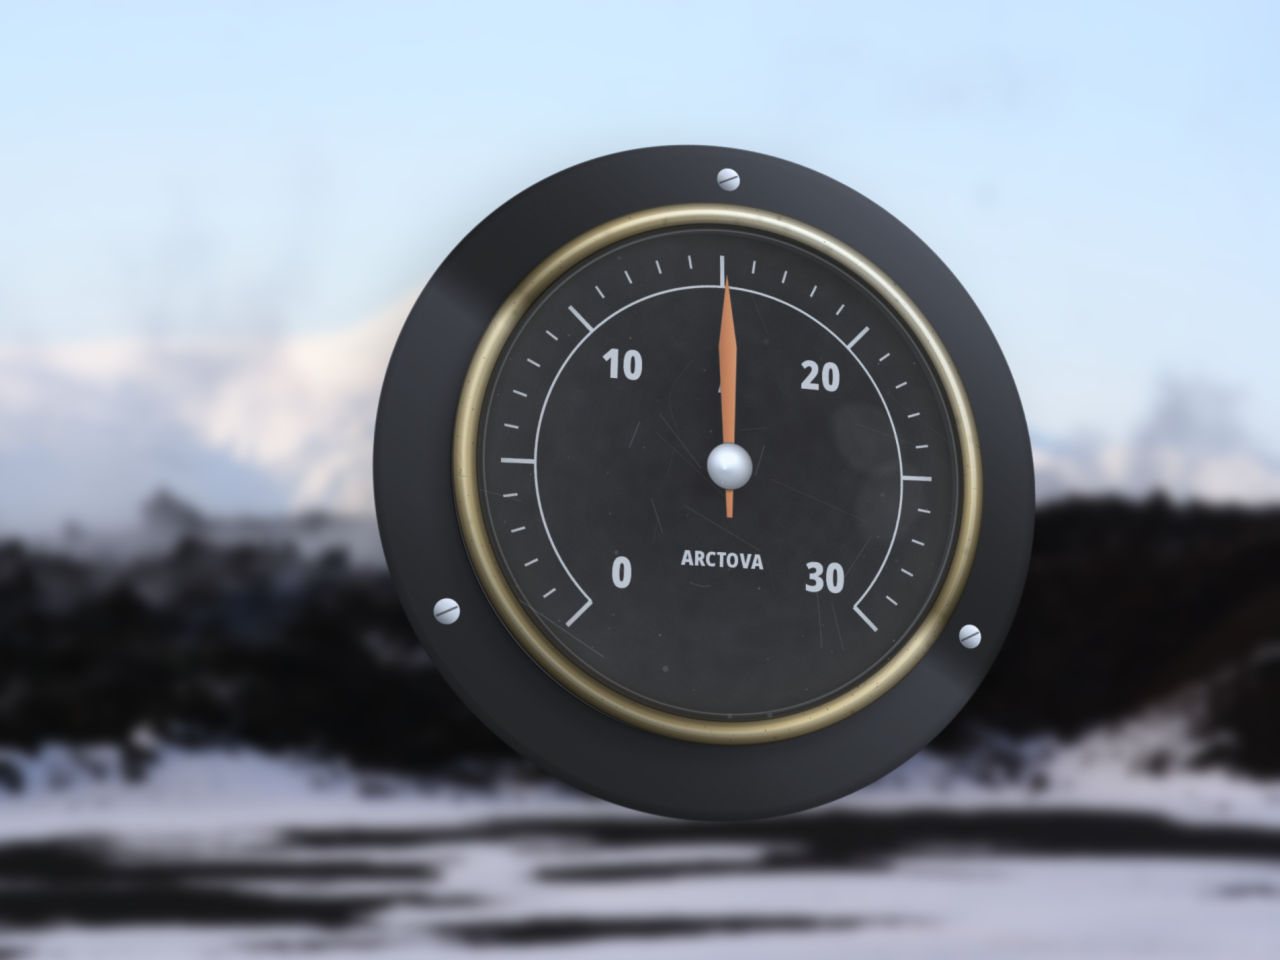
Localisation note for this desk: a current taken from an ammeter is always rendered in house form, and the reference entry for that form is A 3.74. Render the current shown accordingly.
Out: A 15
